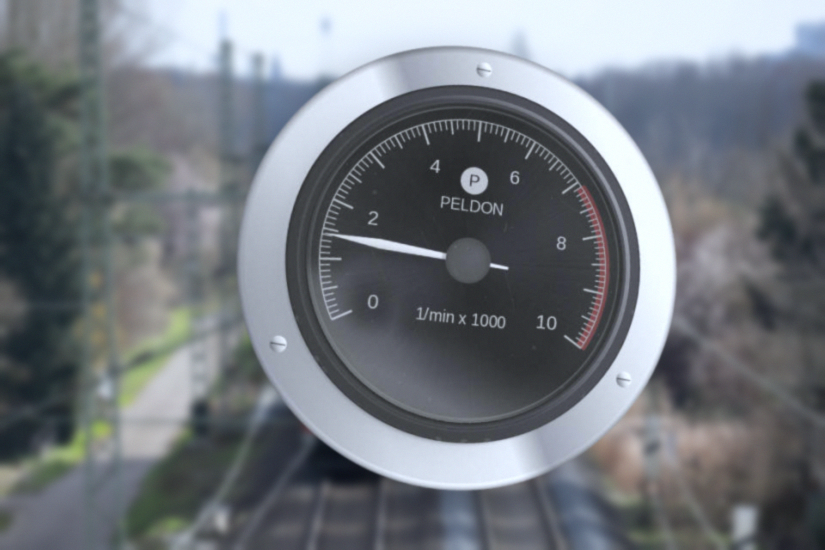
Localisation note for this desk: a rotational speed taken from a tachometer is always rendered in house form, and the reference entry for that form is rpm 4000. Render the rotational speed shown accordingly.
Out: rpm 1400
